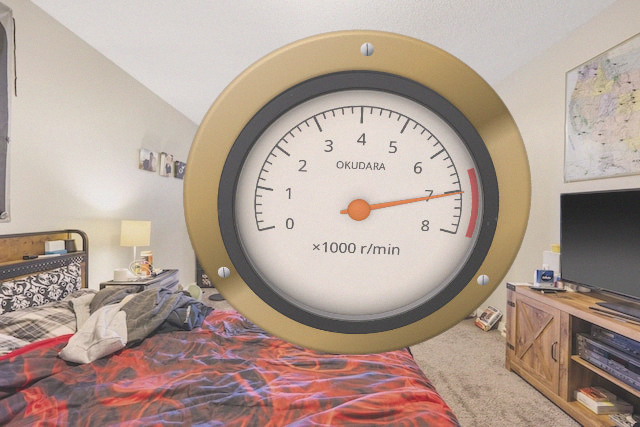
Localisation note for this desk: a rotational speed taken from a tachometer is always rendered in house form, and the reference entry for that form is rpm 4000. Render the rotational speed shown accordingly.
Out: rpm 7000
